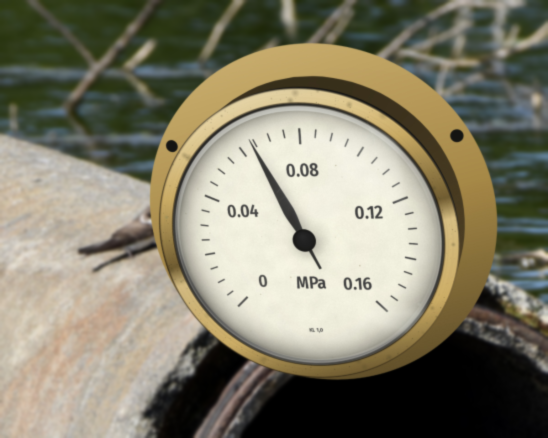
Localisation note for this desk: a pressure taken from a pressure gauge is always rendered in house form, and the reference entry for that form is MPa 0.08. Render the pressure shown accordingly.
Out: MPa 0.065
